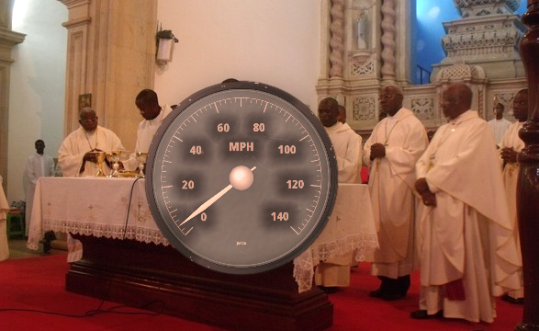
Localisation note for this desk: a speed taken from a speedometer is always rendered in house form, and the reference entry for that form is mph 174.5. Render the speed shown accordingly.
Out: mph 4
